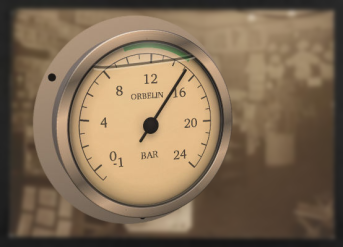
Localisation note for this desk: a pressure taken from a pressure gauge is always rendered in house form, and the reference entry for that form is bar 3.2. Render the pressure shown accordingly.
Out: bar 15
